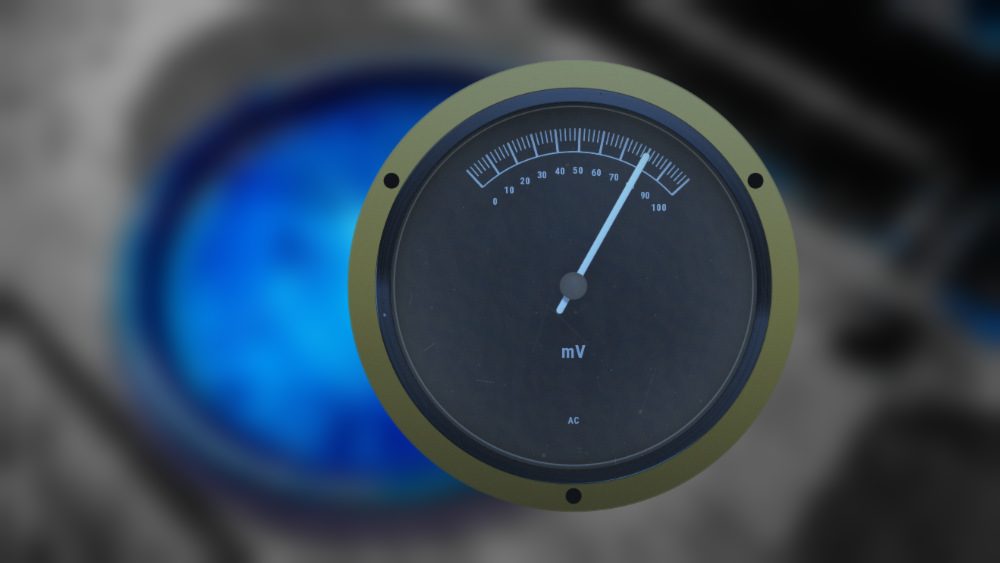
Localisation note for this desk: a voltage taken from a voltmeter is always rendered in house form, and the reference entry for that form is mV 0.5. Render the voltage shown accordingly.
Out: mV 80
